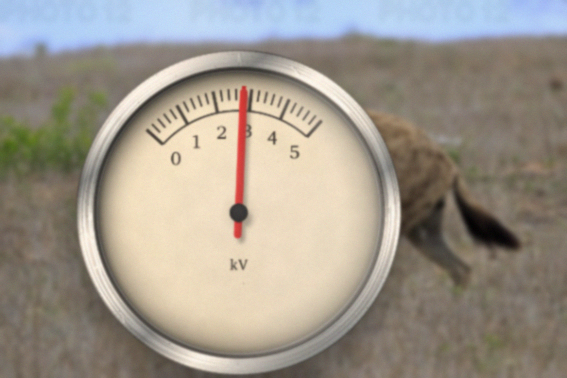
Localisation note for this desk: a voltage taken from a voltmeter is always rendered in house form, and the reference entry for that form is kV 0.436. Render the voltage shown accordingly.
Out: kV 2.8
